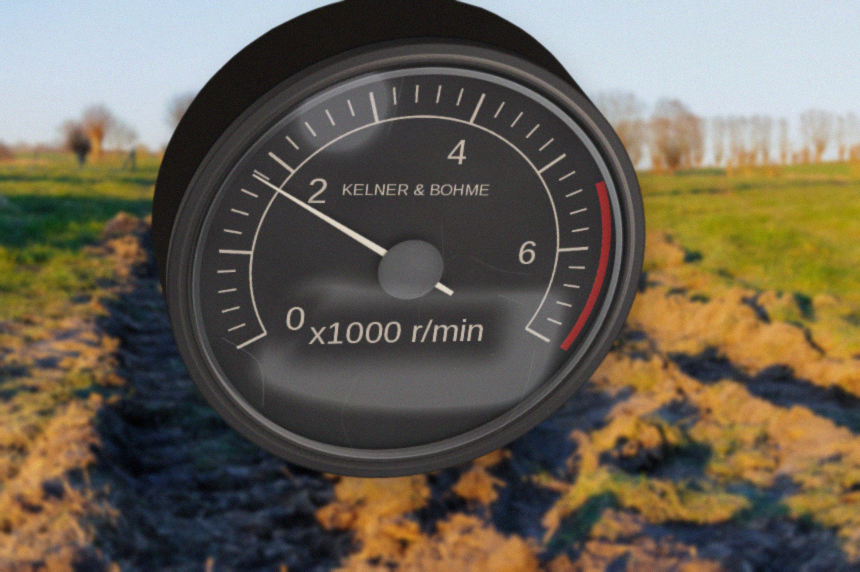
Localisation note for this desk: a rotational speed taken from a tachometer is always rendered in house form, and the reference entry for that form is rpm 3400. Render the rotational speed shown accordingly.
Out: rpm 1800
